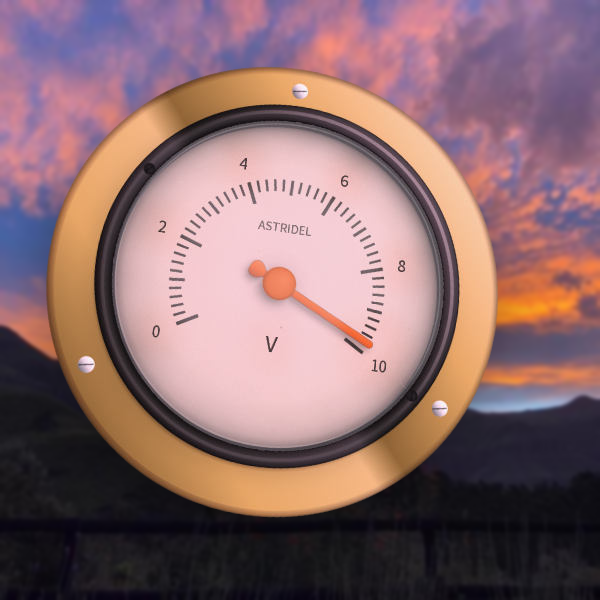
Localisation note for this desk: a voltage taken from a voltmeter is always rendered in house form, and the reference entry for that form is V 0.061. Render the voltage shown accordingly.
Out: V 9.8
